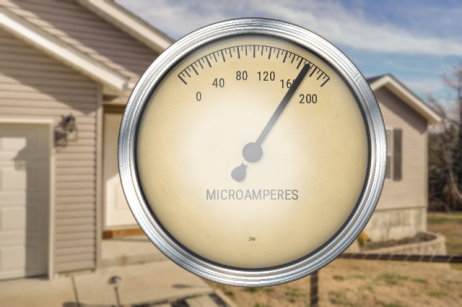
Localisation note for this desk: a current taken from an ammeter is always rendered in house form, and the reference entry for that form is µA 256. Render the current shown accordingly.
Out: µA 170
